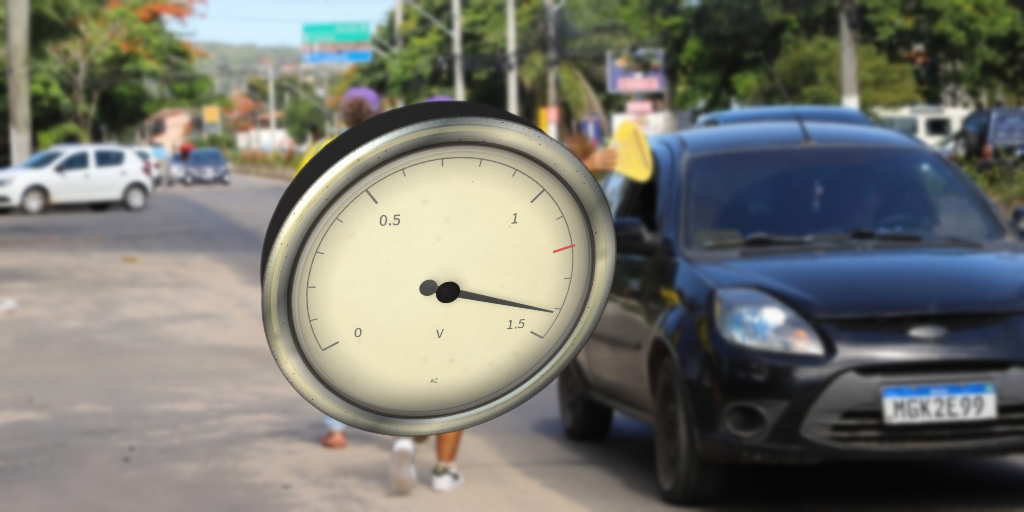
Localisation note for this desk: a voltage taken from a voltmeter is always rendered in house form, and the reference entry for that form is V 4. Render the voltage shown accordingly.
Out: V 1.4
